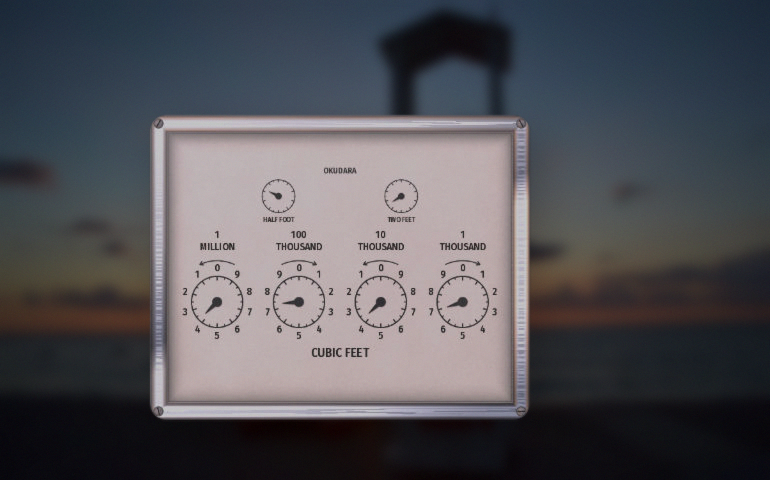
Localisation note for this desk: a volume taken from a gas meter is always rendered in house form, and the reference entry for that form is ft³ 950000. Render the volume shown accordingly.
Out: ft³ 373700
